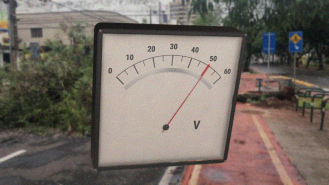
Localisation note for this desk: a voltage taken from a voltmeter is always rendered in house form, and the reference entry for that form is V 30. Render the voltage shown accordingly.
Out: V 50
